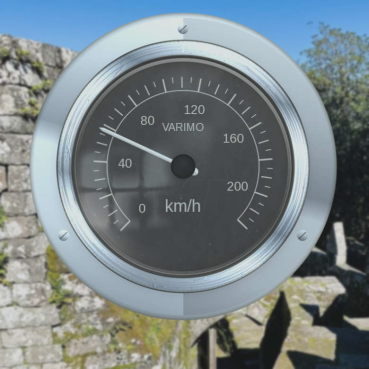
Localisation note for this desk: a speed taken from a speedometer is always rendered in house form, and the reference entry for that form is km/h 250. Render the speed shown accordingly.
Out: km/h 57.5
